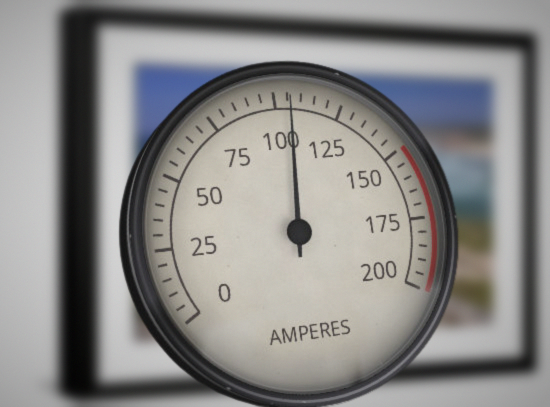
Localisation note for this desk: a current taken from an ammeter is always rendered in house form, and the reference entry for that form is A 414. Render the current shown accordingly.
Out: A 105
